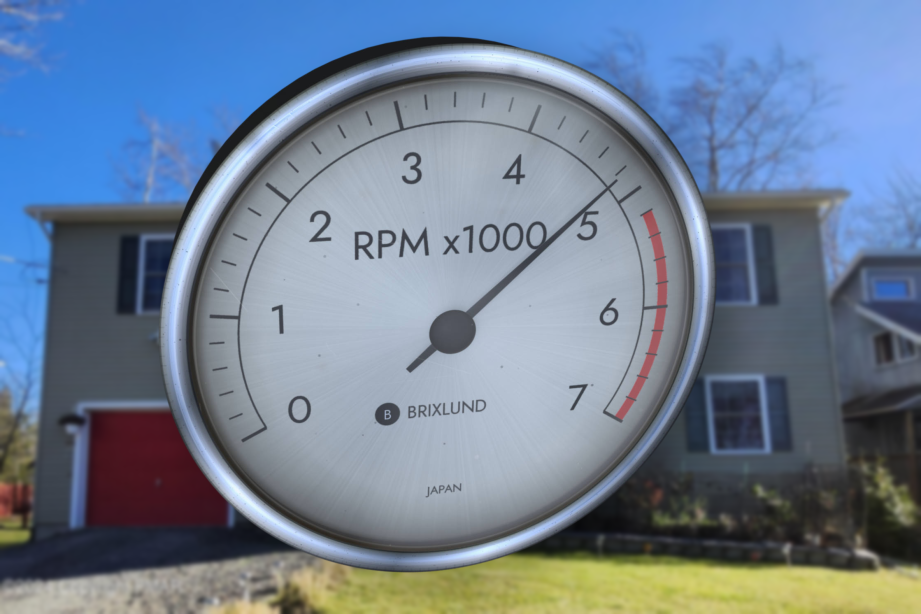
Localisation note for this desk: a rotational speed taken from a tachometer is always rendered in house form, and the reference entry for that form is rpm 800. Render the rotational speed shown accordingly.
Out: rpm 4800
